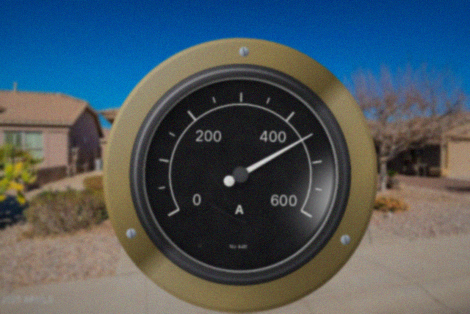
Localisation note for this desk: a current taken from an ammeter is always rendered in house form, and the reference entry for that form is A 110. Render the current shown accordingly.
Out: A 450
